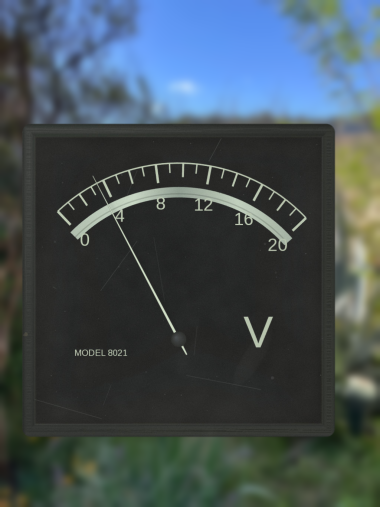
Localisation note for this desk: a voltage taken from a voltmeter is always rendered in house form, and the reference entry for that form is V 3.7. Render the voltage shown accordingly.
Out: V 3.5
